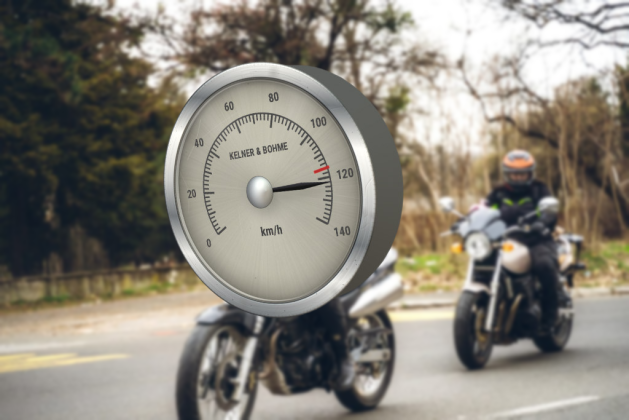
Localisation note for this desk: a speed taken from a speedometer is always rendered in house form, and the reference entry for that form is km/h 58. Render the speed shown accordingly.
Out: km/h 122
